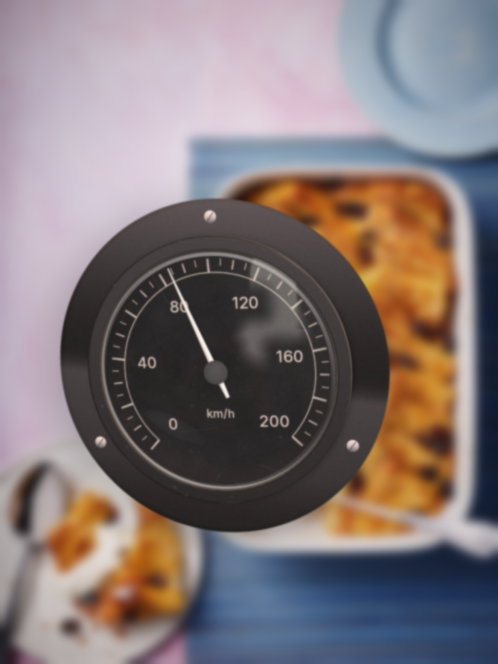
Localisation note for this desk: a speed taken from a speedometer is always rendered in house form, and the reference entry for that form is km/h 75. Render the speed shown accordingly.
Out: km/h 85
